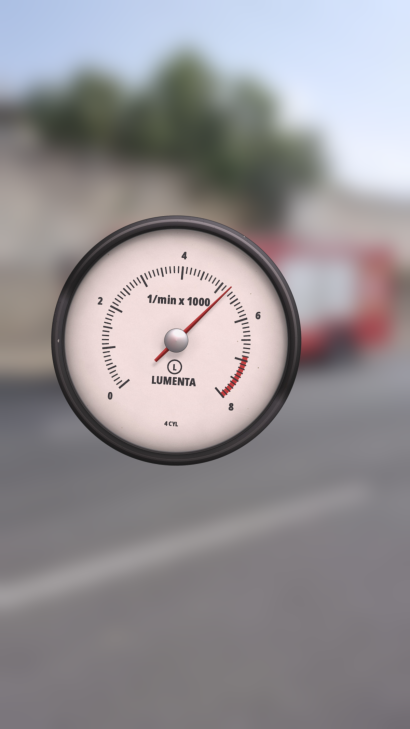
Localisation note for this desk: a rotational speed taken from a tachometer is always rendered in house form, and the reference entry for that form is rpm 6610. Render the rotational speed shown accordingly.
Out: rpm 5200
